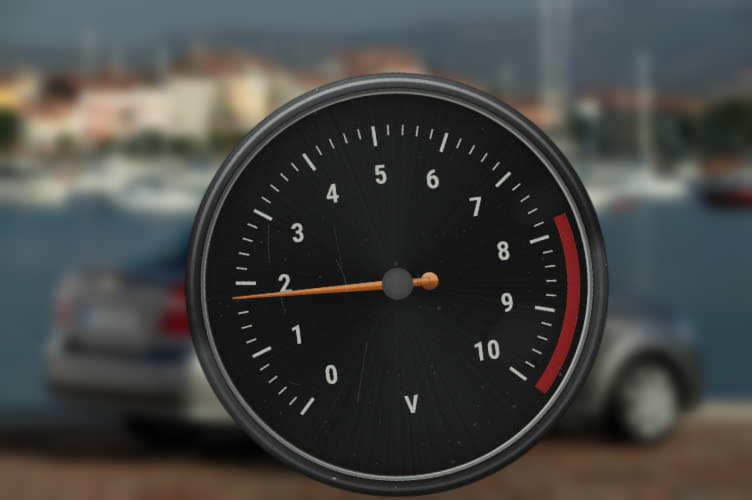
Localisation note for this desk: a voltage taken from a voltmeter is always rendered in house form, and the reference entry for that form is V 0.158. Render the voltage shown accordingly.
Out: V 1.8
